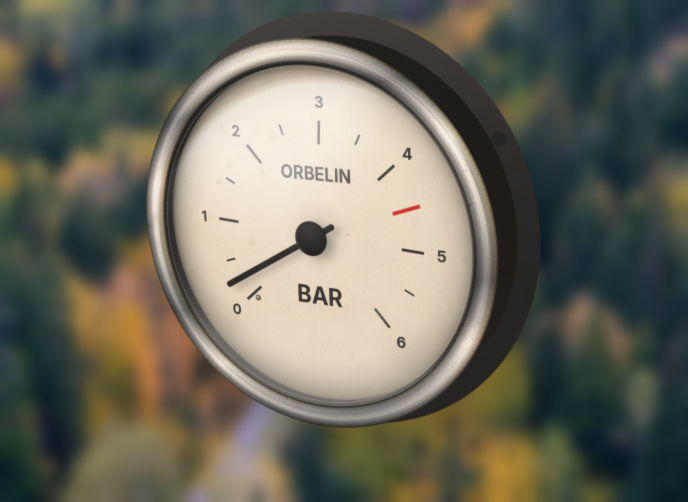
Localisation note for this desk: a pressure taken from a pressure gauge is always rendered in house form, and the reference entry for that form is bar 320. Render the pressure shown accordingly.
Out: bar 0.25
